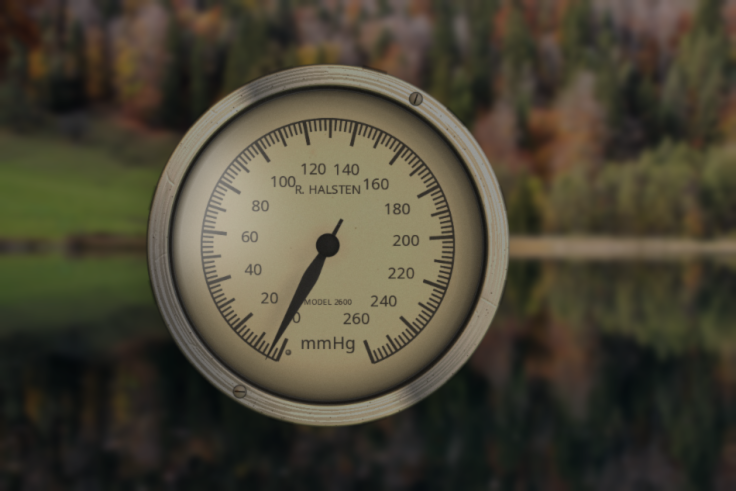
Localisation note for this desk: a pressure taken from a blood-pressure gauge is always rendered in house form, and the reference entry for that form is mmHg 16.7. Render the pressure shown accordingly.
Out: mmHg 4
